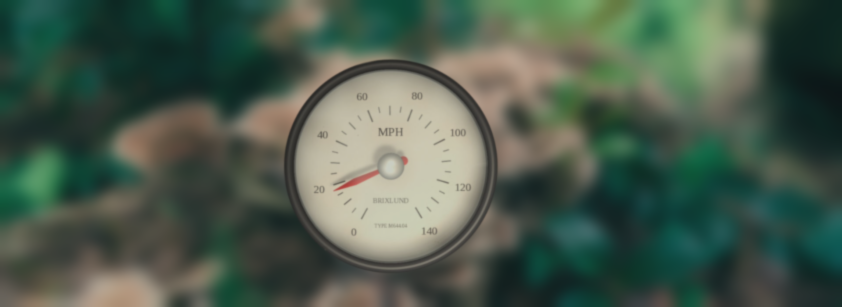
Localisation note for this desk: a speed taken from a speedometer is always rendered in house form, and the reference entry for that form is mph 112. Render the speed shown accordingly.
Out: mph 17.5
